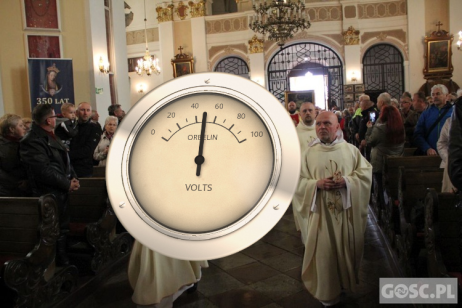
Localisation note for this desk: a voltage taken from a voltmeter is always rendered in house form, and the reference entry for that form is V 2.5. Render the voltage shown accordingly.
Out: V 50
